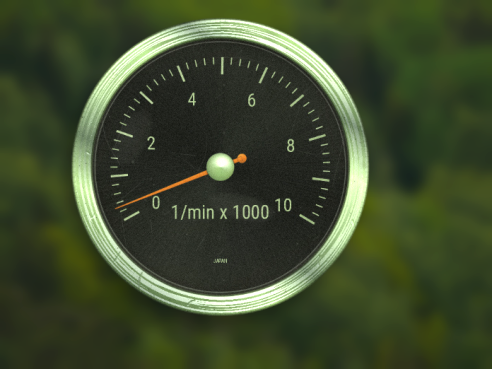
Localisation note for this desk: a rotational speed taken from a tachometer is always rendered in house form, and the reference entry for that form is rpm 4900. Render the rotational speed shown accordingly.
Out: rpm 300
